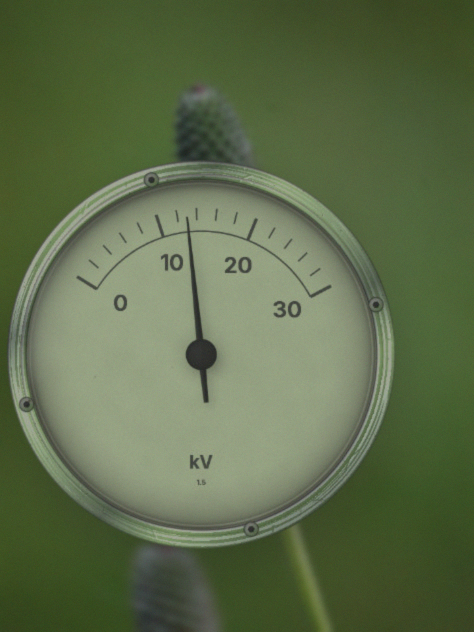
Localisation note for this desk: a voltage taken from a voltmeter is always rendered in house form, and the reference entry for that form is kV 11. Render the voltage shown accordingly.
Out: kV 13
